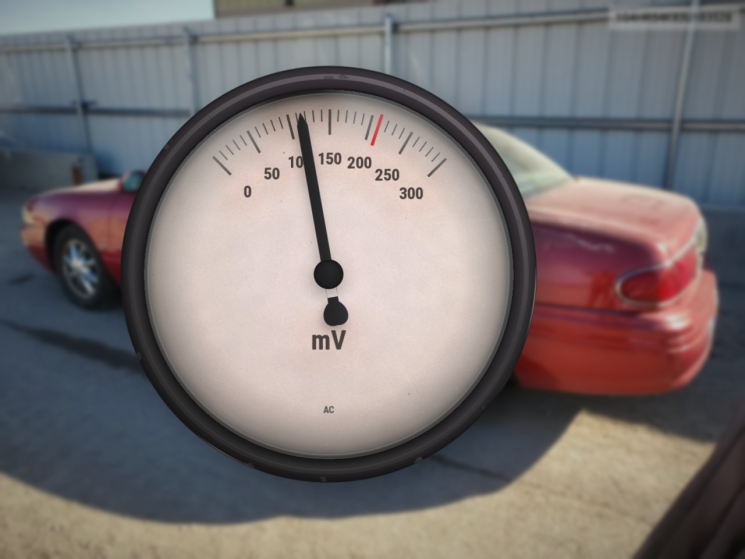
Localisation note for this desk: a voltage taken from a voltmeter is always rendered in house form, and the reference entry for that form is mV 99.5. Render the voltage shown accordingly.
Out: mV 115
